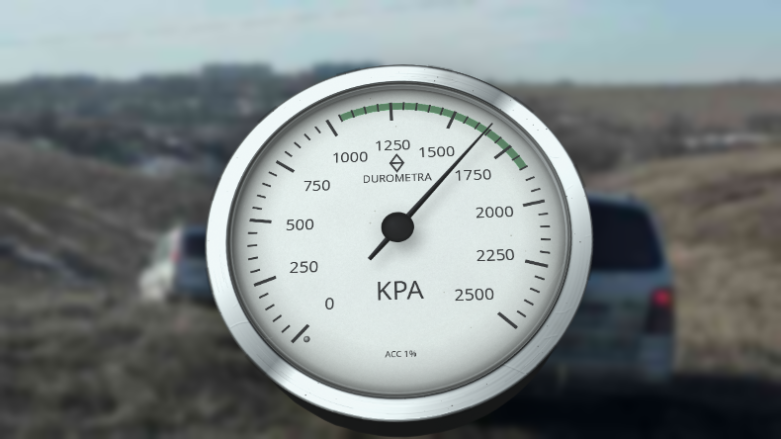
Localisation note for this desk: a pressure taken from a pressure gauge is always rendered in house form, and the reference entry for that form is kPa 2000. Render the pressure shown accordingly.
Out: kPa 1650
